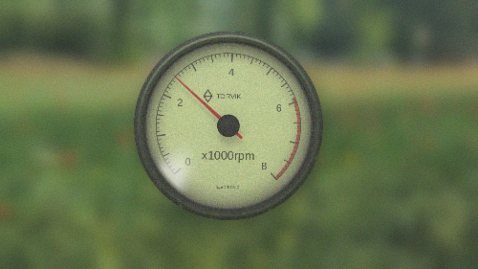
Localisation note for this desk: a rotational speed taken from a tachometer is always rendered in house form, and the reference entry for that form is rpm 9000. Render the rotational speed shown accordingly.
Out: rpm 2500
